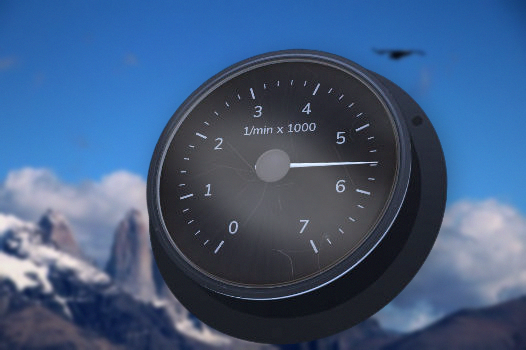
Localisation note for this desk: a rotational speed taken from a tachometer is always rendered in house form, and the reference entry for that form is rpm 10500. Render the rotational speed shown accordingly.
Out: rpm 5600
